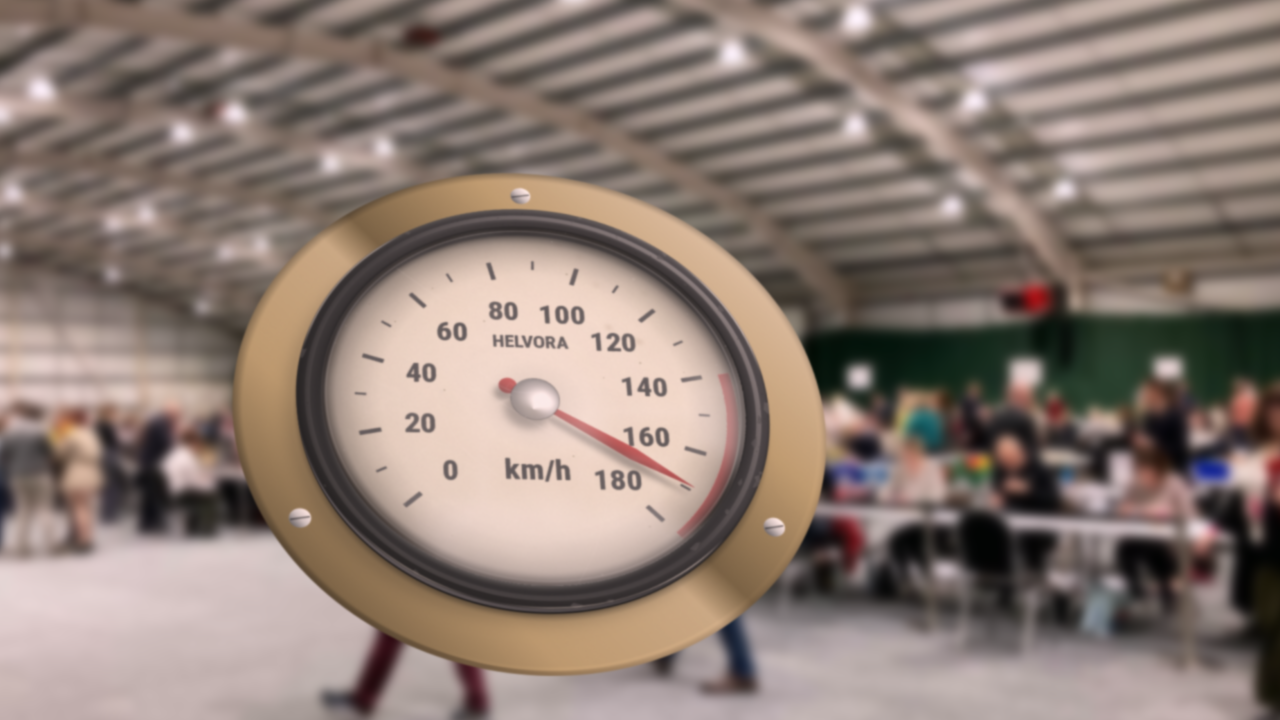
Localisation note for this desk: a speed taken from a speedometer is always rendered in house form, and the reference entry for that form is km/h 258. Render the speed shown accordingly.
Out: km/h 170
